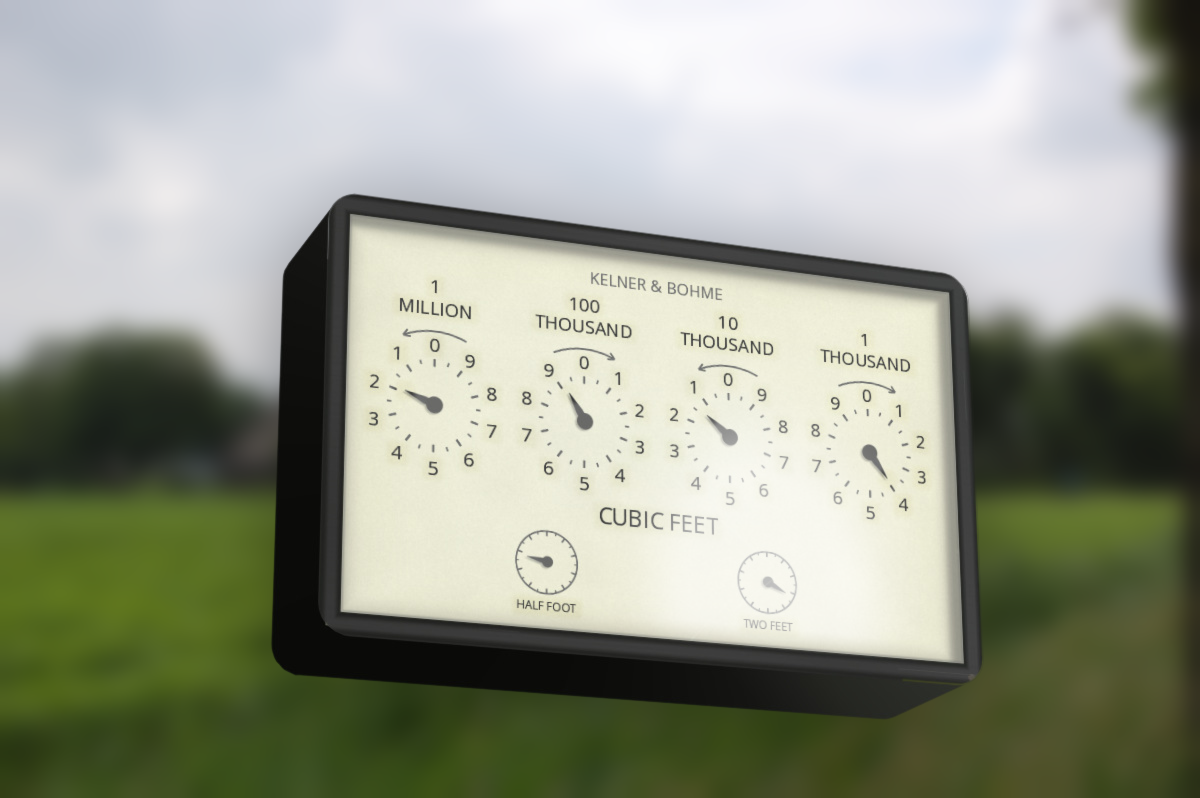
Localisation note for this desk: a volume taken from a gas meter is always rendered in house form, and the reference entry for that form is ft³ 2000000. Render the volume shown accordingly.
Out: ft³ 191400
